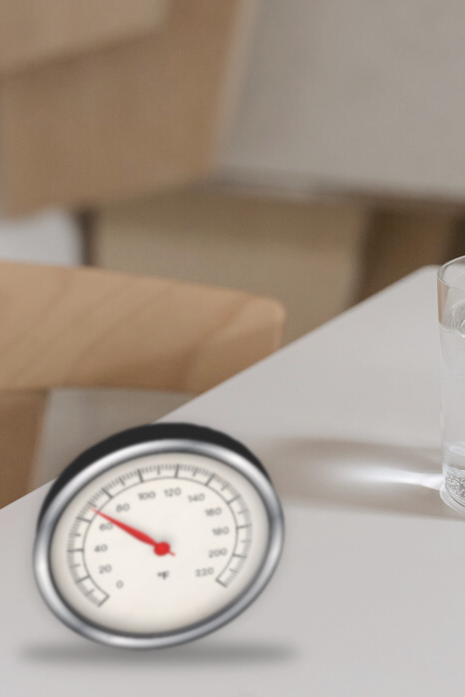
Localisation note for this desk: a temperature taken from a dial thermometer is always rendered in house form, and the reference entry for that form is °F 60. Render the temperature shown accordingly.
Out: °F 70
